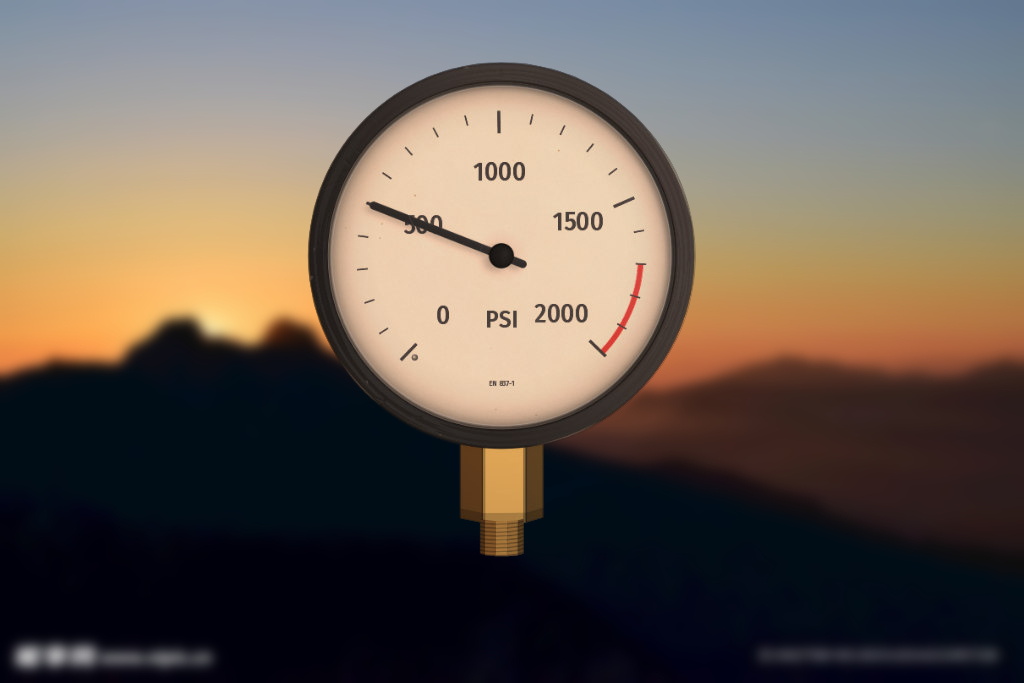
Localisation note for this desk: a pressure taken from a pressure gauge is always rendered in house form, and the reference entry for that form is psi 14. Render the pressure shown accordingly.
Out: psi 500
